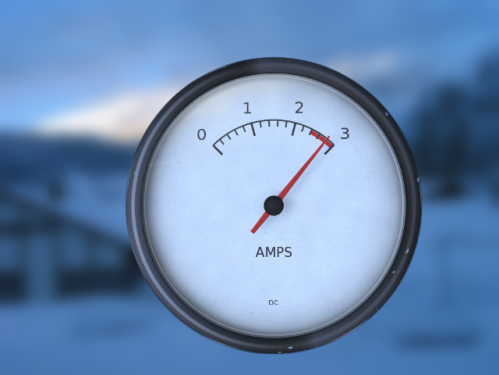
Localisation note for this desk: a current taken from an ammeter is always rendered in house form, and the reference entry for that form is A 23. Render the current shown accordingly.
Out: A 2.8
